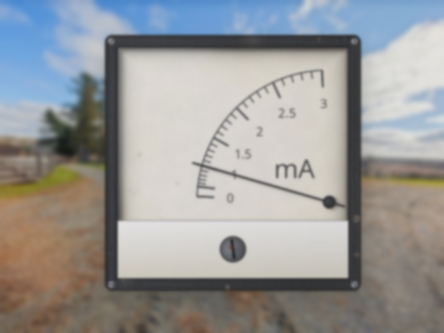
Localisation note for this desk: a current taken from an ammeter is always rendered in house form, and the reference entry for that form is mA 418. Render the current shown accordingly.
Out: mA 1
